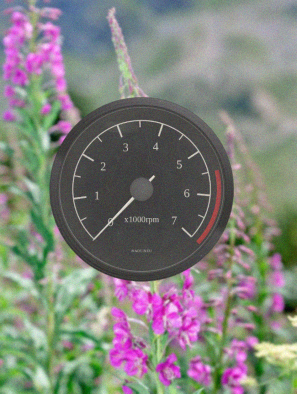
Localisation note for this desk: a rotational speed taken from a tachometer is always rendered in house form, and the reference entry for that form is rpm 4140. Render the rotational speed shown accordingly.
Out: rpm 0
